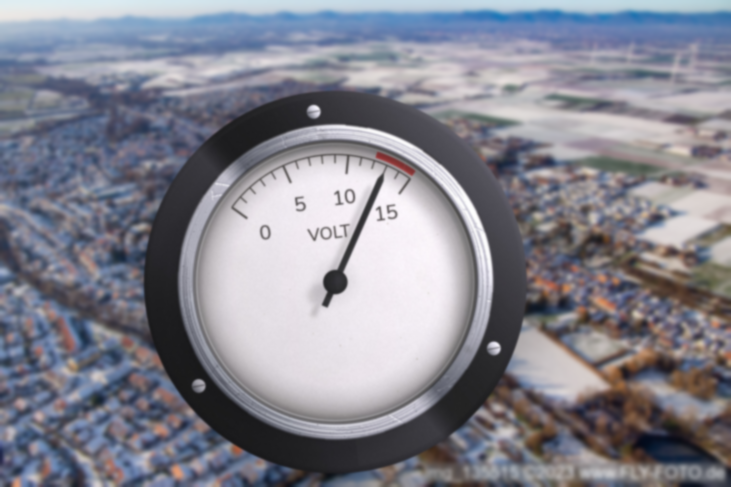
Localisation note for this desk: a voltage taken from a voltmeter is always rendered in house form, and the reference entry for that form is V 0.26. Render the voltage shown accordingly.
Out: V 13
